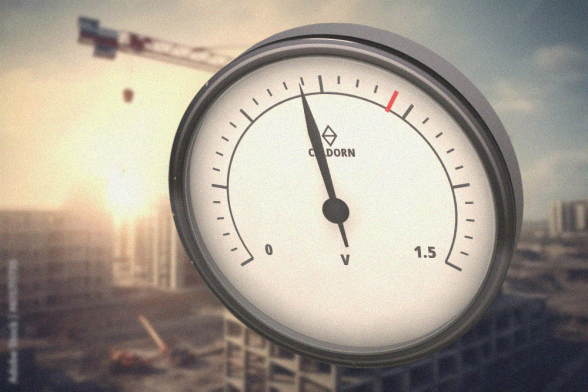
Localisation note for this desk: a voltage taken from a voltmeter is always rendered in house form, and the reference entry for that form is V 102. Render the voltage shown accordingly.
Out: V 0.7
